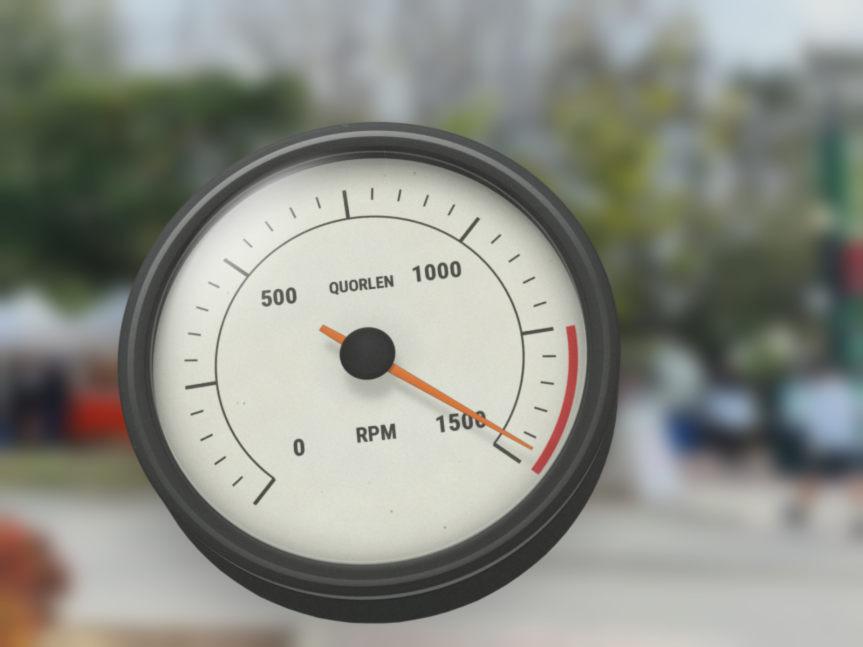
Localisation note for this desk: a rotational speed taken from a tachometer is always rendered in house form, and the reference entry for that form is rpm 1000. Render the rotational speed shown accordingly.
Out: rpm 1475
